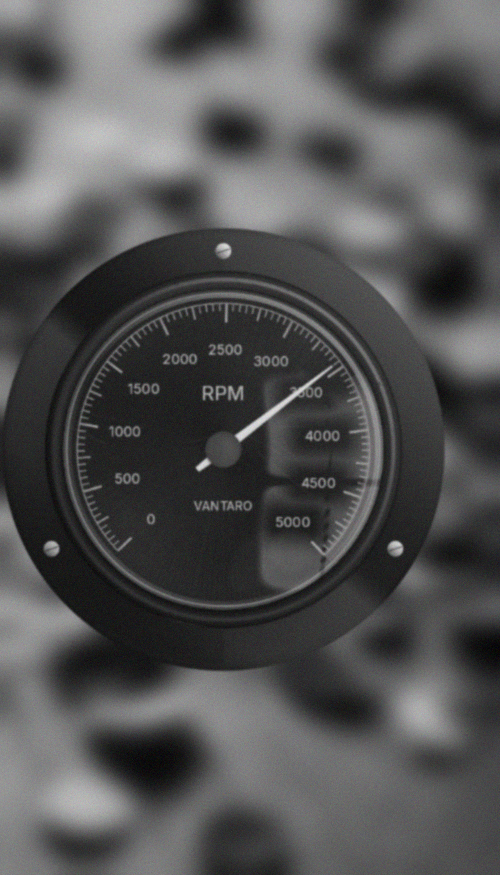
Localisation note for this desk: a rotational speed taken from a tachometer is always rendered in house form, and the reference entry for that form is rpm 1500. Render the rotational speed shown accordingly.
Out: rpm 3450
